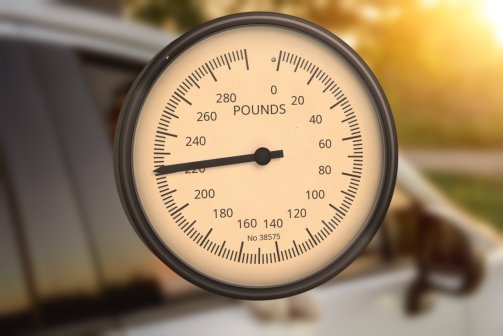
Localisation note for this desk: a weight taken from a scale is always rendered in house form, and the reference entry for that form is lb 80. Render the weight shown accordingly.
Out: lb 222
